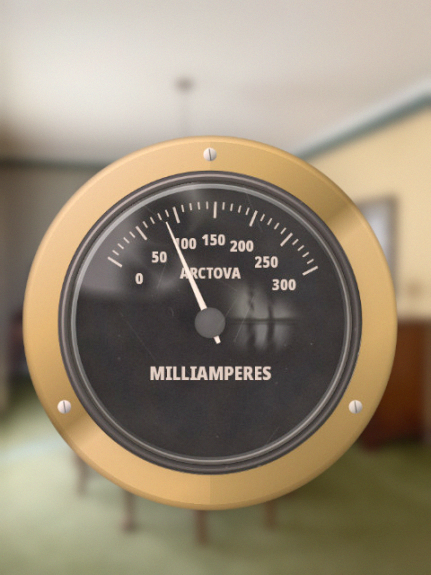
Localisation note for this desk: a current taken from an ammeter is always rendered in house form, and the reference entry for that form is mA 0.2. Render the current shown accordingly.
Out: mA 85
